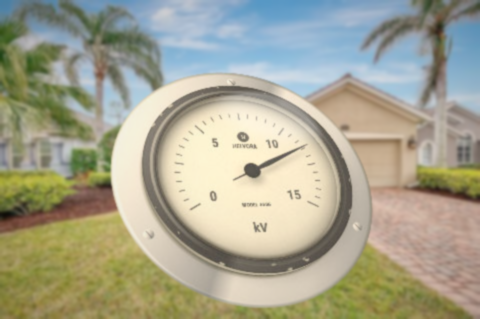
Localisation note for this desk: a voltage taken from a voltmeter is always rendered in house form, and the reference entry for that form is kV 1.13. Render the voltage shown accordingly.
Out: kV 11.5
